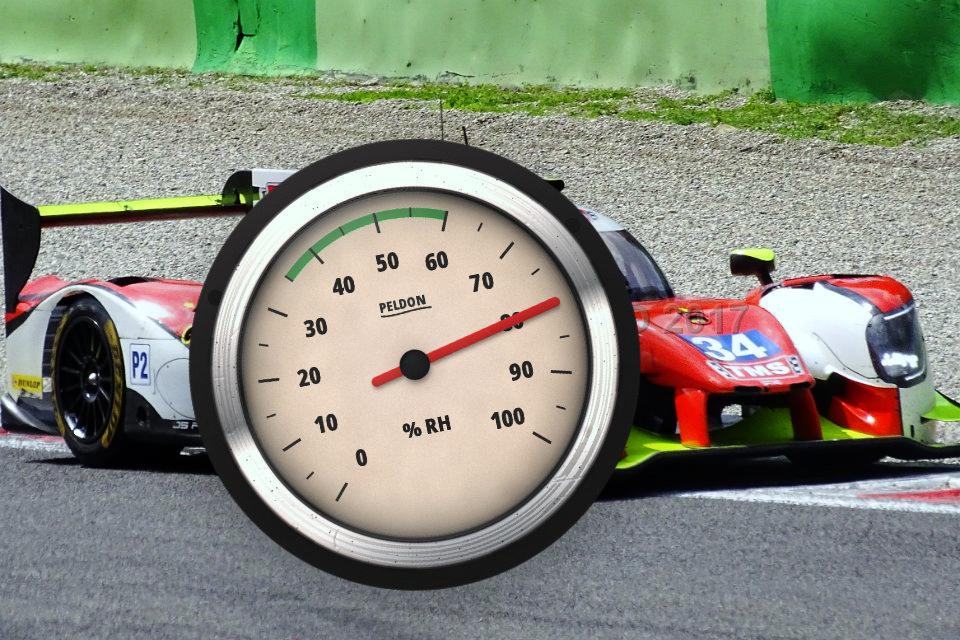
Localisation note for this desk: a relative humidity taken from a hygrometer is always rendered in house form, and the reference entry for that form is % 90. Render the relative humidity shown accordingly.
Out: % 80
